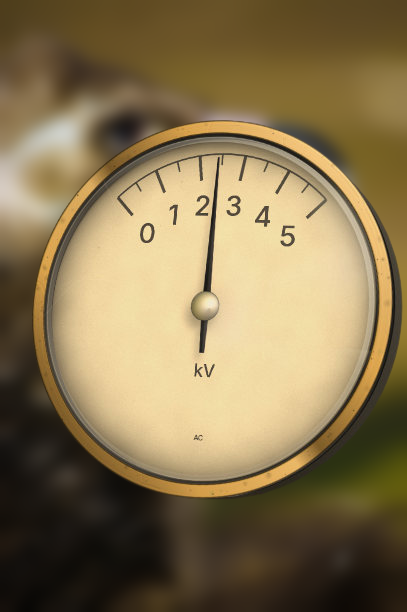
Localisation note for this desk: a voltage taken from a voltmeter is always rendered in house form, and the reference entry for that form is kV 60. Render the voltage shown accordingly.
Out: kV 2.5
